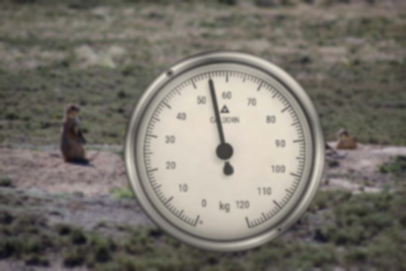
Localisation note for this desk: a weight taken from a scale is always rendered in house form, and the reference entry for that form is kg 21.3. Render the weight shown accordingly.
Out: kg 55
